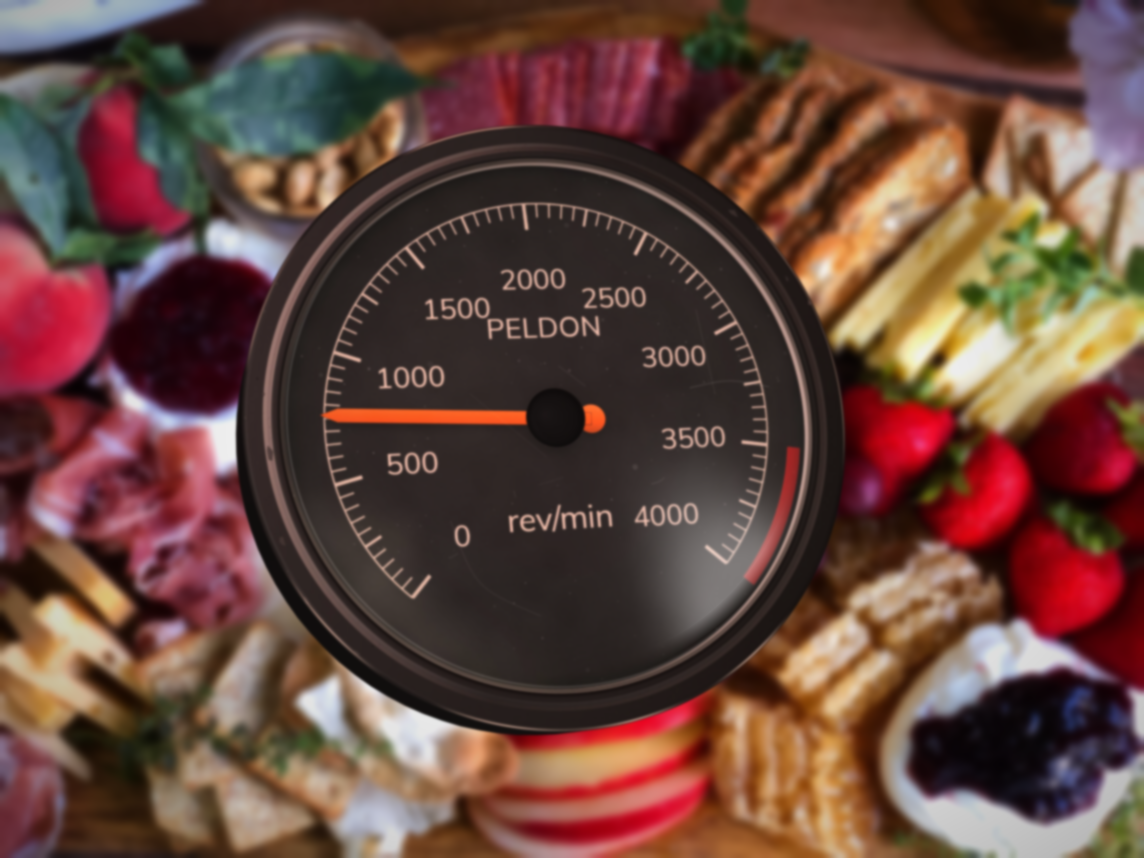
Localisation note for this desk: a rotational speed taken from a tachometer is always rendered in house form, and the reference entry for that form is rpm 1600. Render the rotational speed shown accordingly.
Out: rpm 750
